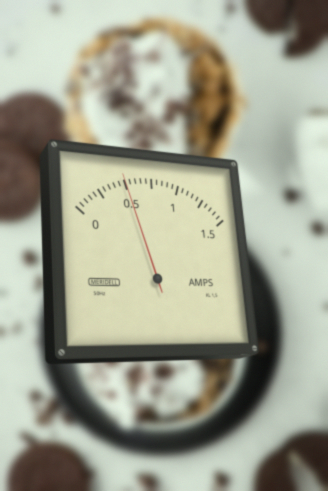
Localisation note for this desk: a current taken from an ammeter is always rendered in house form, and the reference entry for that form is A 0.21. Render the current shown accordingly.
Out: A 0.5
